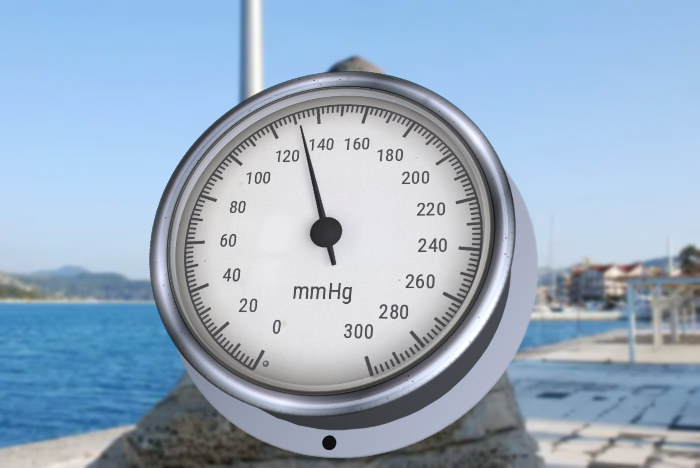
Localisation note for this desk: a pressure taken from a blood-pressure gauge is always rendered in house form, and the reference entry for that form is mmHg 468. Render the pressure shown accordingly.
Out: mmHg 132
